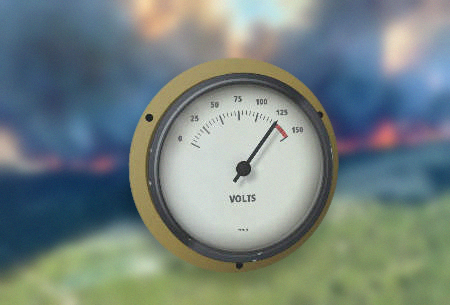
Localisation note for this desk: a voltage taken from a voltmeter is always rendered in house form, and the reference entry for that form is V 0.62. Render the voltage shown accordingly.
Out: V 125
